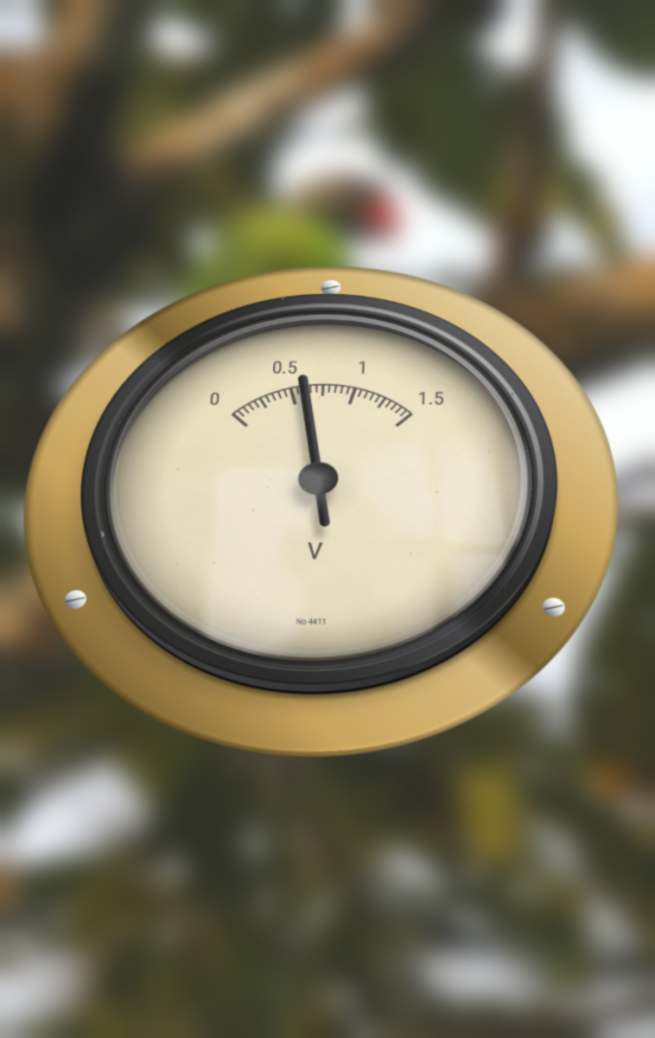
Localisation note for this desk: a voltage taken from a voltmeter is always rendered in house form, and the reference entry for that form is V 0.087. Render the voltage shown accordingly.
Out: V 0.6
